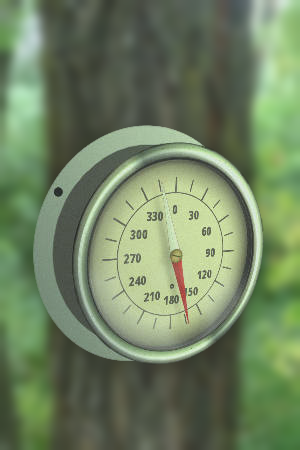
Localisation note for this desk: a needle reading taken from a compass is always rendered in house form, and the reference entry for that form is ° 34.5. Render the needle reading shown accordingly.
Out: ° 165
